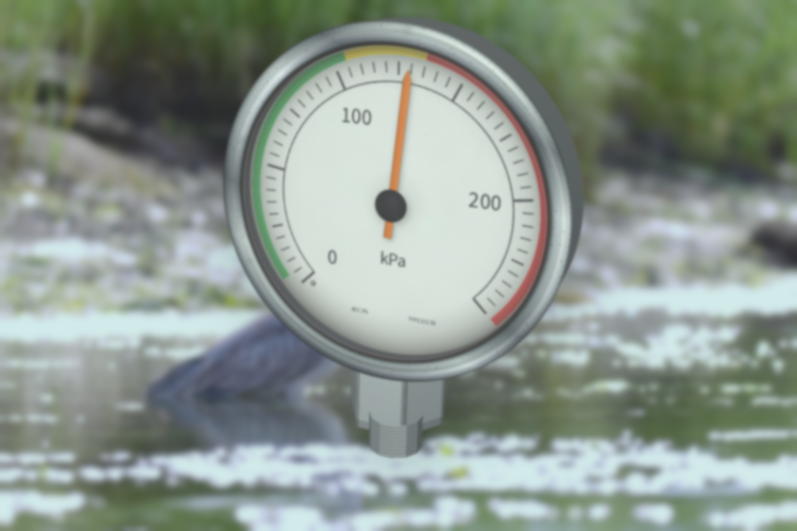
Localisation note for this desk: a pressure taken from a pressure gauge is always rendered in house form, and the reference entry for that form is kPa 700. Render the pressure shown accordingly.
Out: kPa 130
